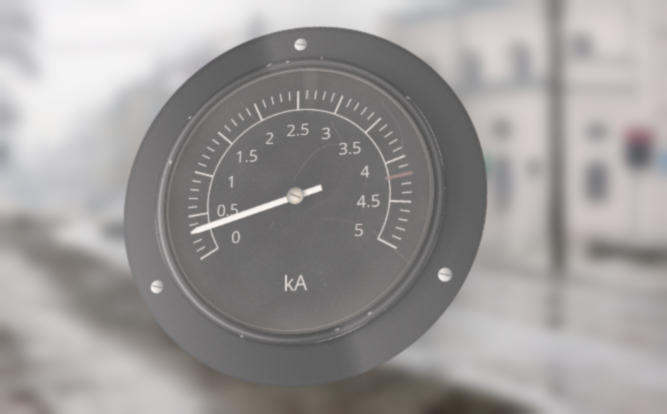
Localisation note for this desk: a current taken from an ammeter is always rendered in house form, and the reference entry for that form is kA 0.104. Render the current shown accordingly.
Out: kA 0.3
